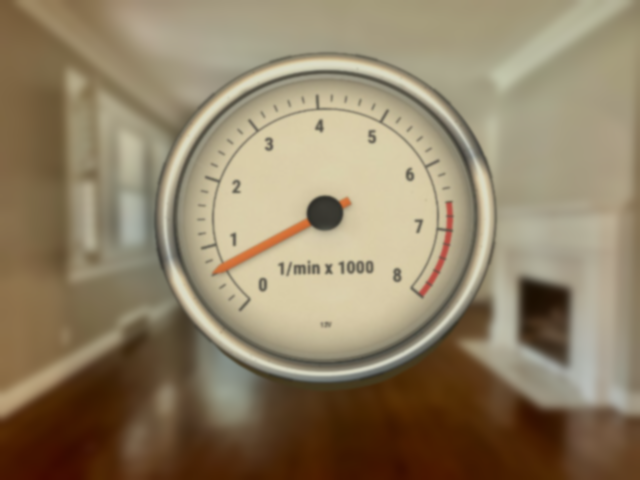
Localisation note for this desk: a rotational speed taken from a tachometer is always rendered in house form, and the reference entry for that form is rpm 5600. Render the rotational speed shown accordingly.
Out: rpm 600
